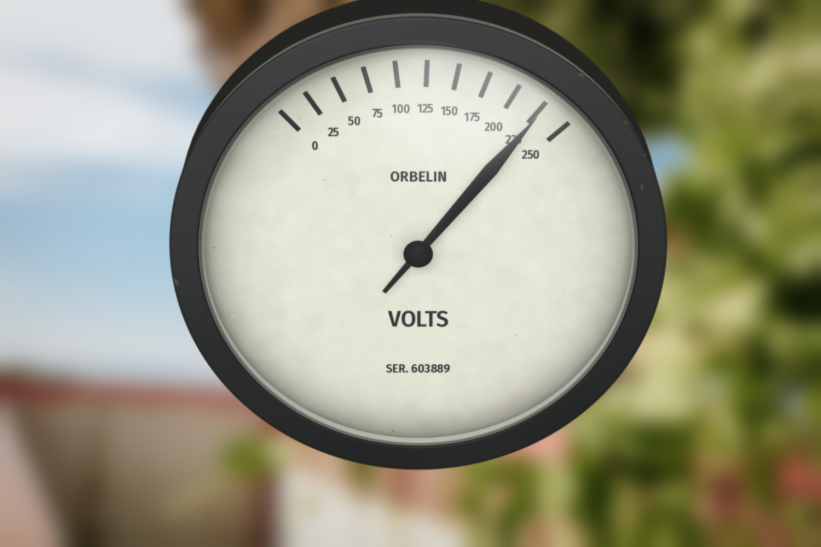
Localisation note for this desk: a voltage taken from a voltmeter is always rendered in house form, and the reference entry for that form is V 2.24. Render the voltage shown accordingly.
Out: V 225
